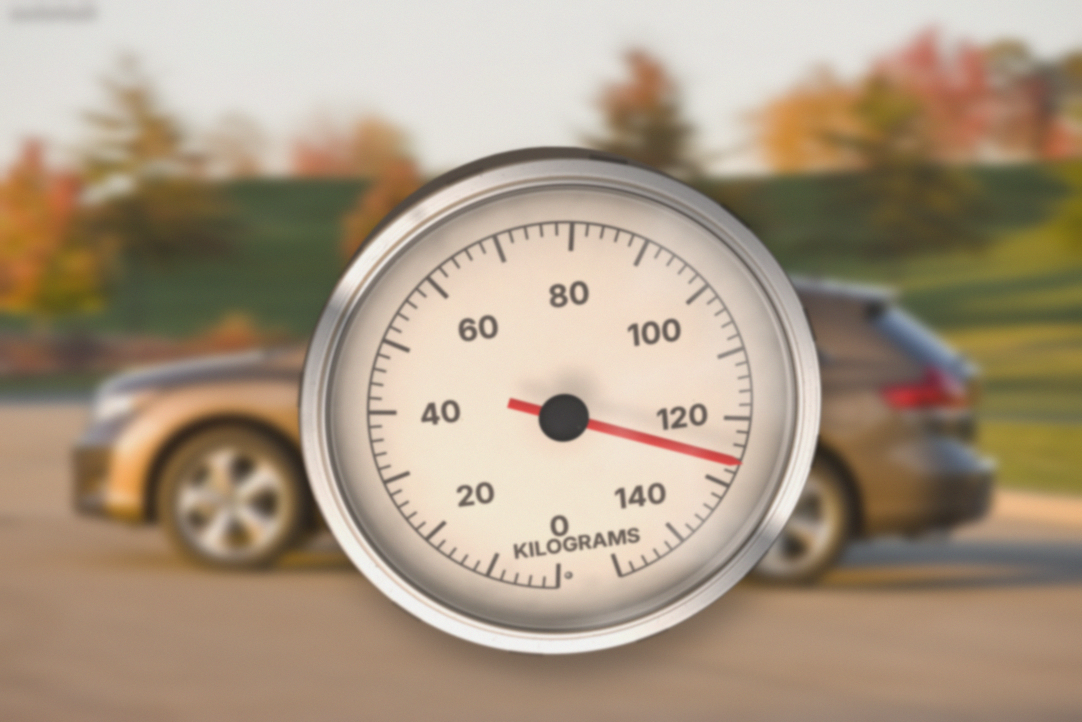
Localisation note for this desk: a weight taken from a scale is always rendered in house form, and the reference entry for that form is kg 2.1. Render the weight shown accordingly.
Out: kg 126
